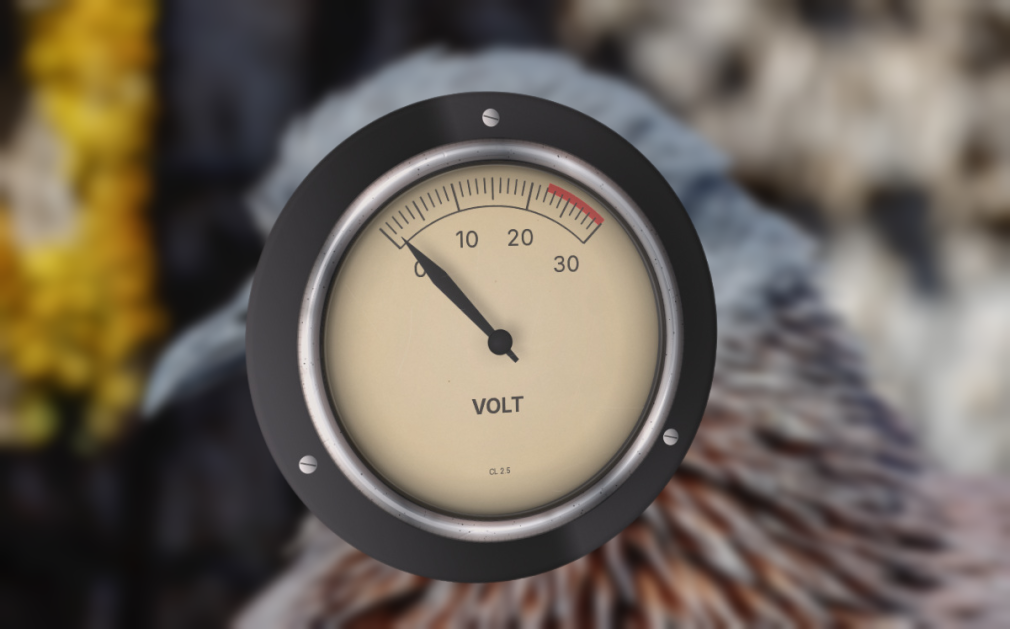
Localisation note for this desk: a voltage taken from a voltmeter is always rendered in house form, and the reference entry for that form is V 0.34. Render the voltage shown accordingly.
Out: V 1
